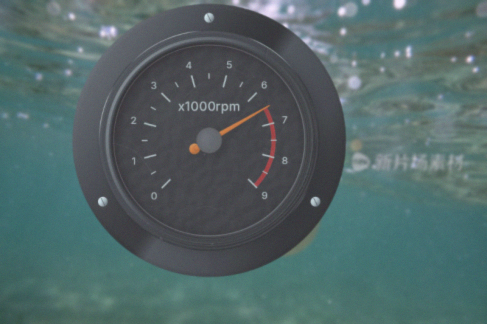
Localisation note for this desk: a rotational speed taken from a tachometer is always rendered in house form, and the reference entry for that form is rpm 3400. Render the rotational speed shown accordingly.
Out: rpm 6500
